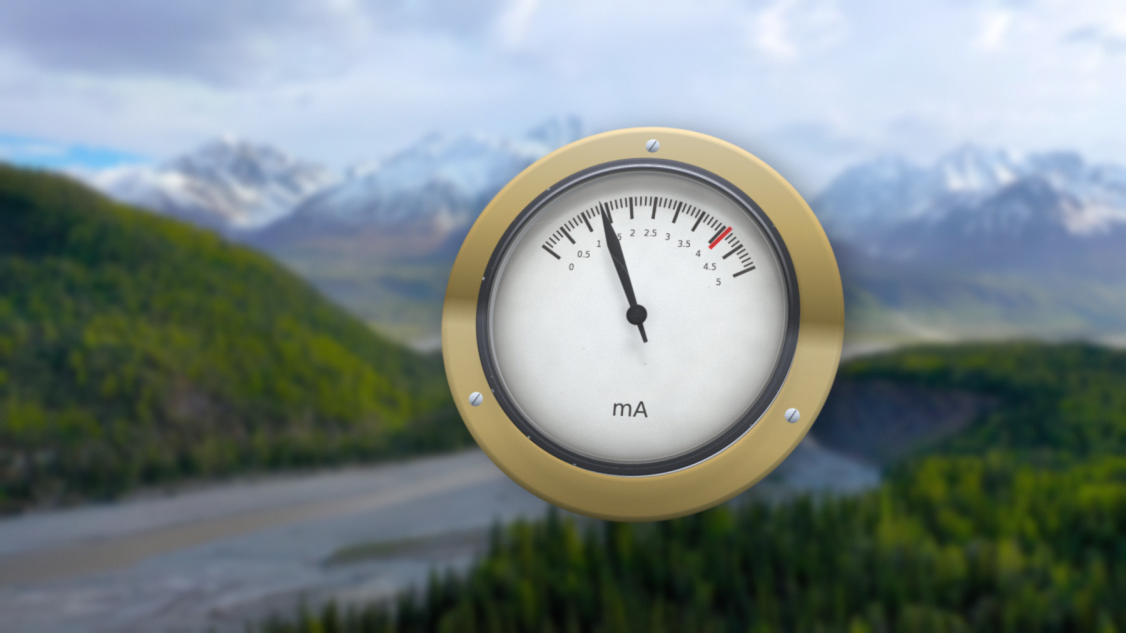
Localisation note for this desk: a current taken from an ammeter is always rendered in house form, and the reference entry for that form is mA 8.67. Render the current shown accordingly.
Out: mA 1.4
